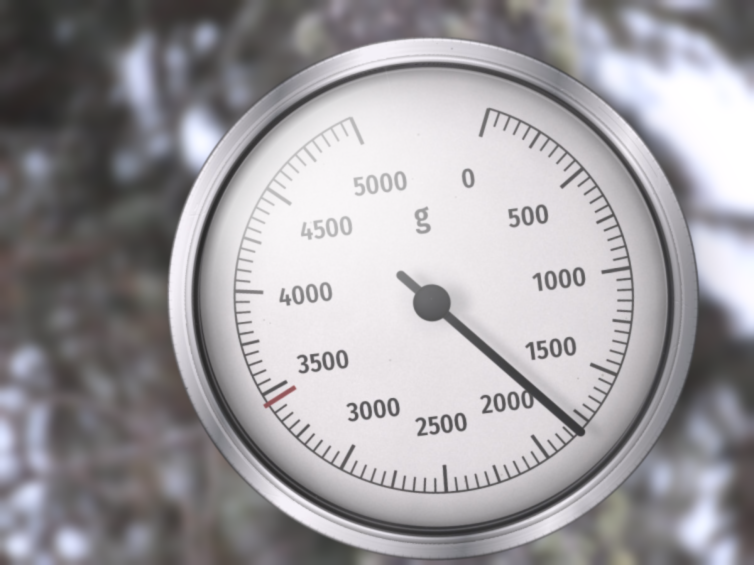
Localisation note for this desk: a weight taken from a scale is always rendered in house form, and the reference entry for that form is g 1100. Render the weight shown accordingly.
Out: g 1800
